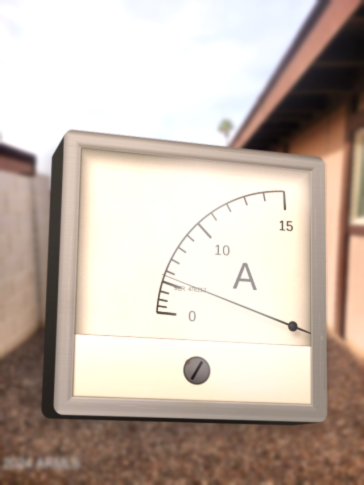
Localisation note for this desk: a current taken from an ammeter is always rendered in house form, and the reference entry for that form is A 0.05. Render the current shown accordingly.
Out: A 5.5
